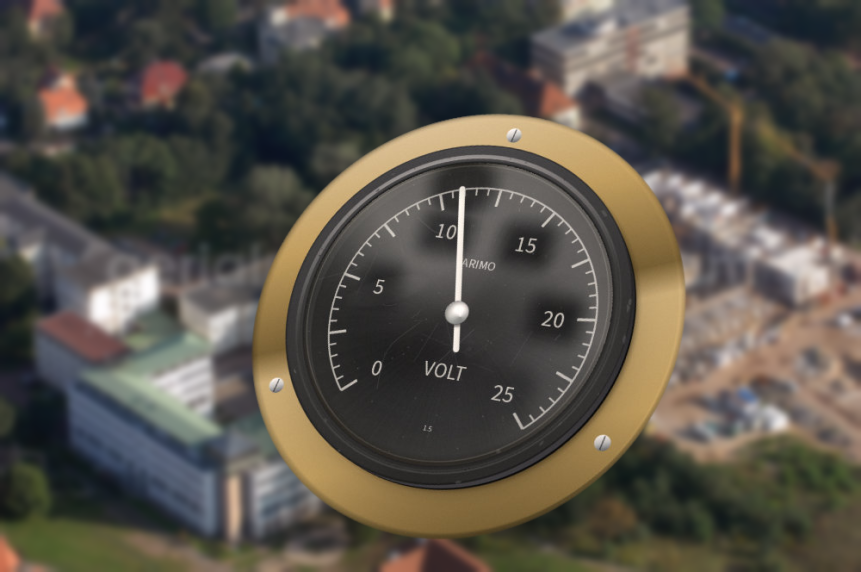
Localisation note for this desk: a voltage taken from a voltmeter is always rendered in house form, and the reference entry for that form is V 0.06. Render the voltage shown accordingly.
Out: V 11
